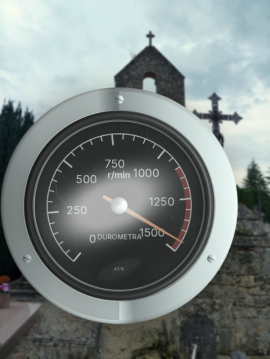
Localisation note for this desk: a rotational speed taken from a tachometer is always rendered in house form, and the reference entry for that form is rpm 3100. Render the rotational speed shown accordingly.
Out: rpm 1450
